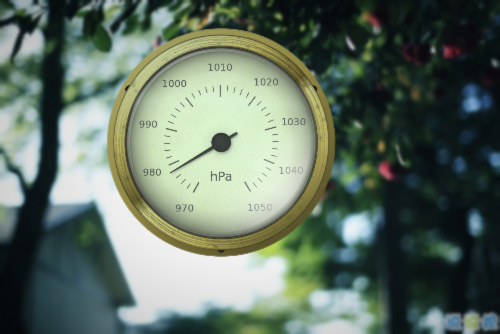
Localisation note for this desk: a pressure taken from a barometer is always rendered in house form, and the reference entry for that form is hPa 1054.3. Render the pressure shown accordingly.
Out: hPa 978
